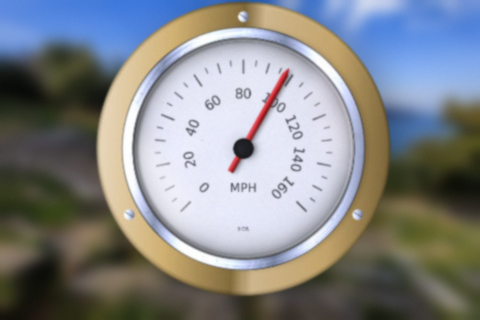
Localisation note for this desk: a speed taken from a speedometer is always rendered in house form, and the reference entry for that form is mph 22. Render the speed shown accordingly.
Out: mph 97.5
